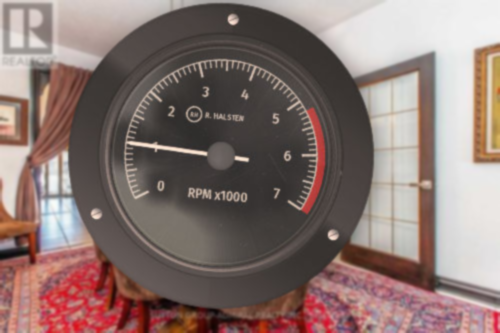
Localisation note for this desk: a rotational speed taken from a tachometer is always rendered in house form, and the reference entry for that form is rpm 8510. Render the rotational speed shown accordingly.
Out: rpm 1000
